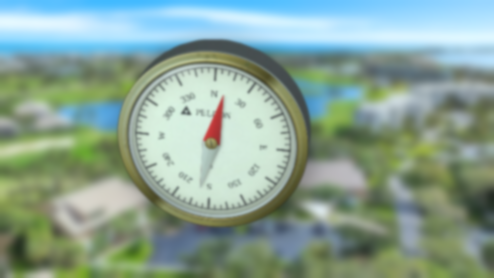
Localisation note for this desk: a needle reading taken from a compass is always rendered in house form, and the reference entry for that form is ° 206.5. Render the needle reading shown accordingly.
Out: ° 10
